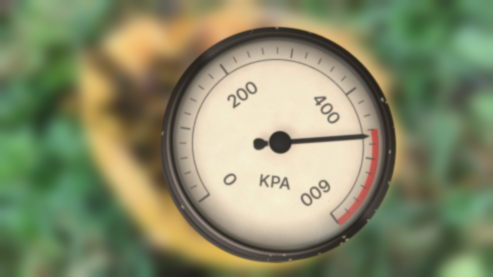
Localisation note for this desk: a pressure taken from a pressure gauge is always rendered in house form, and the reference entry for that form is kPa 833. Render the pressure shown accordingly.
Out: kPa 470
